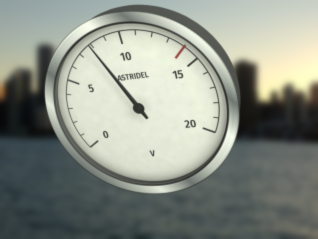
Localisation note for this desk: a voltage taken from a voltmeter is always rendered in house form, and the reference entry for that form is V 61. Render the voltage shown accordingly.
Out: V 8
